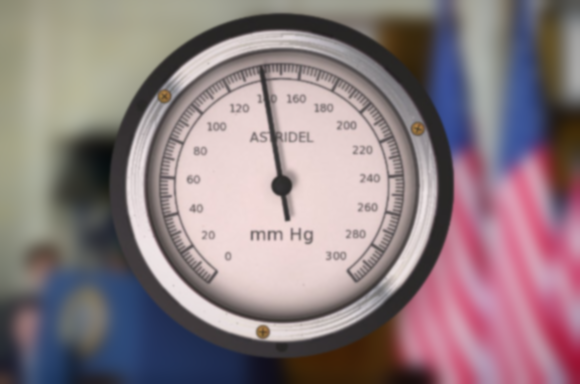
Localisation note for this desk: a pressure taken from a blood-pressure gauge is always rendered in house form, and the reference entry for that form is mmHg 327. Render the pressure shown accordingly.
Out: mmHg 140
